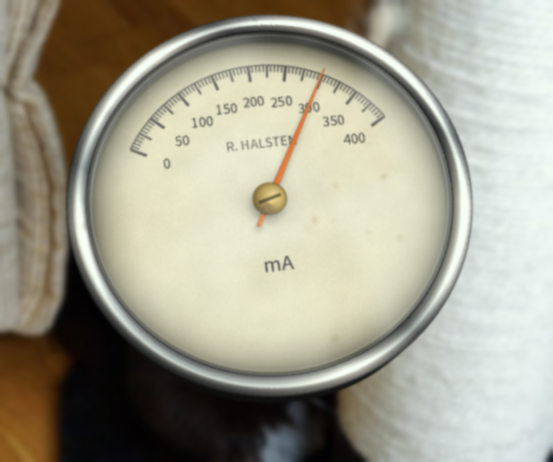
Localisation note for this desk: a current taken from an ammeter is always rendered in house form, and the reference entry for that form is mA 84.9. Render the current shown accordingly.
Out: mA 300
